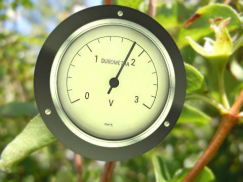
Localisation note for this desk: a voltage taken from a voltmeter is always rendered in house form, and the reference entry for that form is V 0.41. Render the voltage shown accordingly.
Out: V 1.8
